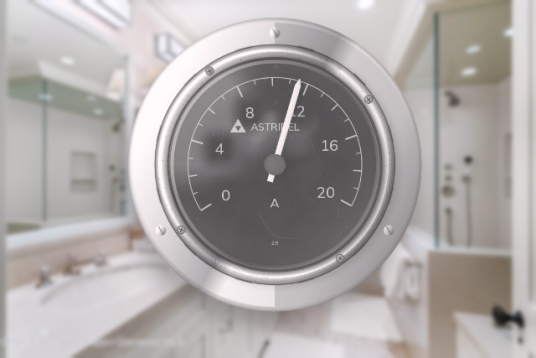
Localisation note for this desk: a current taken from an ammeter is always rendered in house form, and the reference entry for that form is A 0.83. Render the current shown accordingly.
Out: A 11.5
